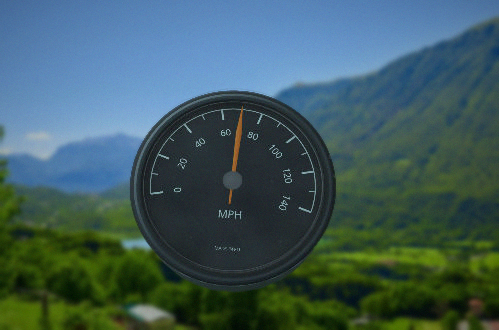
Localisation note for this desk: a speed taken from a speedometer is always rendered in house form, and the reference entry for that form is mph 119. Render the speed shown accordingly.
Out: mph 70
